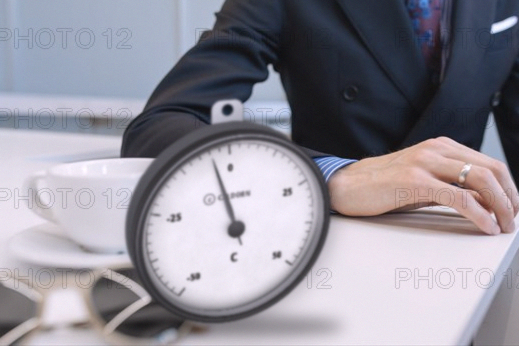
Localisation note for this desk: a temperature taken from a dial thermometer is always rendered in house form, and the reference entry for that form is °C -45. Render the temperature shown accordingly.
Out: °C -5
